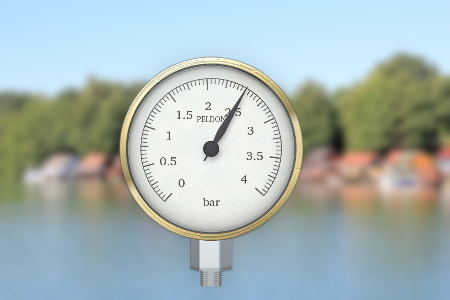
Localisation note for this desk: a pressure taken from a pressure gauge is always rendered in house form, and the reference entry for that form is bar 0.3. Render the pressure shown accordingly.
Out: bar 2.5
